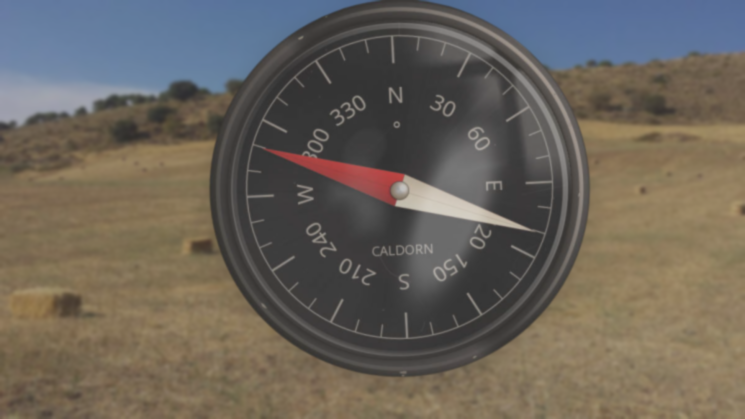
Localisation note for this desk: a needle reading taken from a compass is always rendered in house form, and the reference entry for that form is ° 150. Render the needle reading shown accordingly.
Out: ° 290
